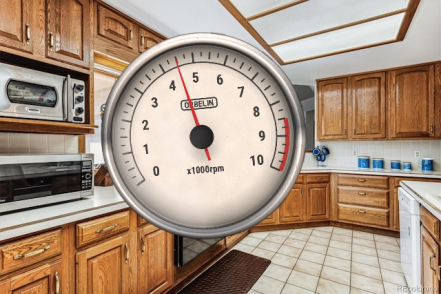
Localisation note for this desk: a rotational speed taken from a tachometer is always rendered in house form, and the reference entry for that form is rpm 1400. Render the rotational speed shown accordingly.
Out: rpm 4500
